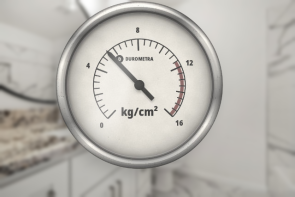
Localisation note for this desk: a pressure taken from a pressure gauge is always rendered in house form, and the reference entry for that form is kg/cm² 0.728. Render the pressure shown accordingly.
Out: kg/cm² 5.5
